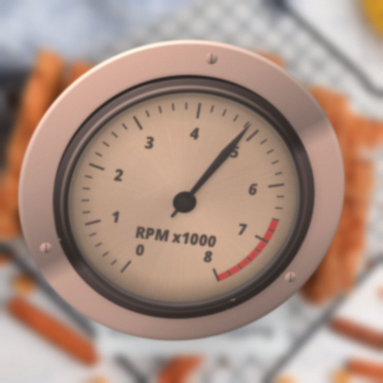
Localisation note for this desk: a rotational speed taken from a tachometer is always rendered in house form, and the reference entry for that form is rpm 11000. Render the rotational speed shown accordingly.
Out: rpm 4800
